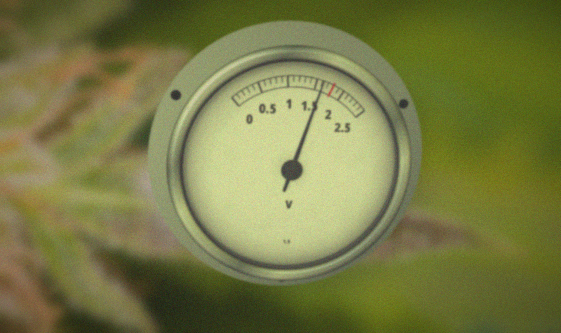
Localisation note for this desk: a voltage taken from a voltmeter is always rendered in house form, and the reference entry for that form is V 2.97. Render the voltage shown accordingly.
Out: V 1.6
